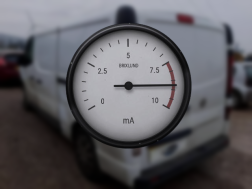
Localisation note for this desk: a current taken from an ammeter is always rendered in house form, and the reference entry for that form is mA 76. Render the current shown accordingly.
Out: mA 8.75
